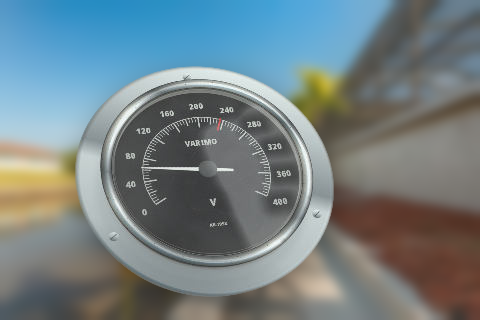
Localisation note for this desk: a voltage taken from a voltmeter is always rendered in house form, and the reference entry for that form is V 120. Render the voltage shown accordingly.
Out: V 60
